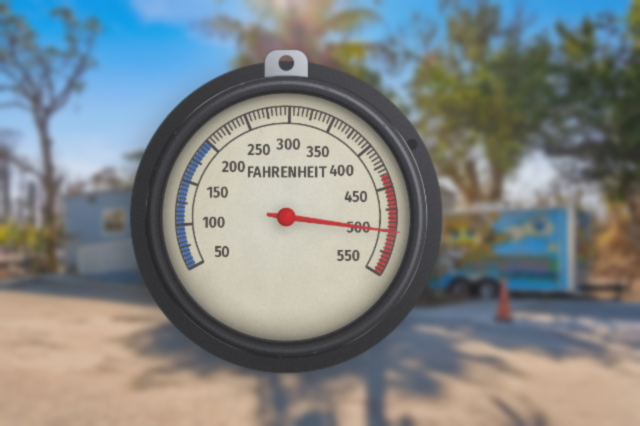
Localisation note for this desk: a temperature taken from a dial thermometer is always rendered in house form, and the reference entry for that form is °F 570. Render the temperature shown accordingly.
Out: °F 500
